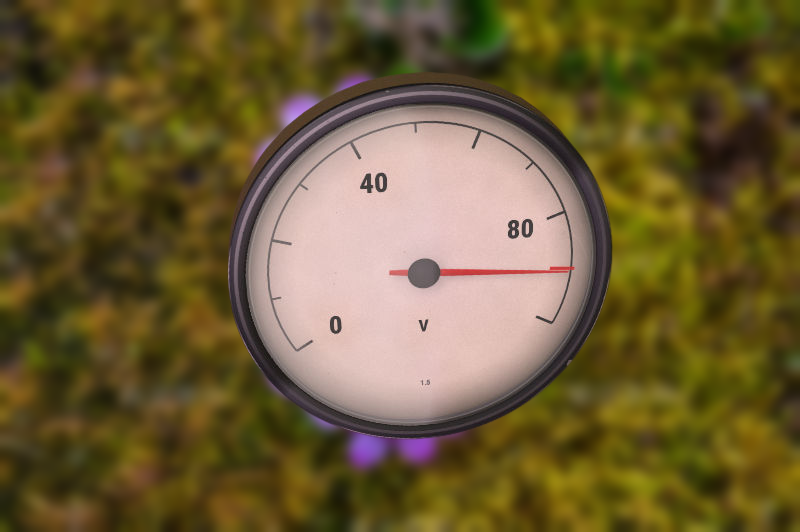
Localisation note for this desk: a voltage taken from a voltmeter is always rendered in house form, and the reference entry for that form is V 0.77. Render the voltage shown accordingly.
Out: V 90
